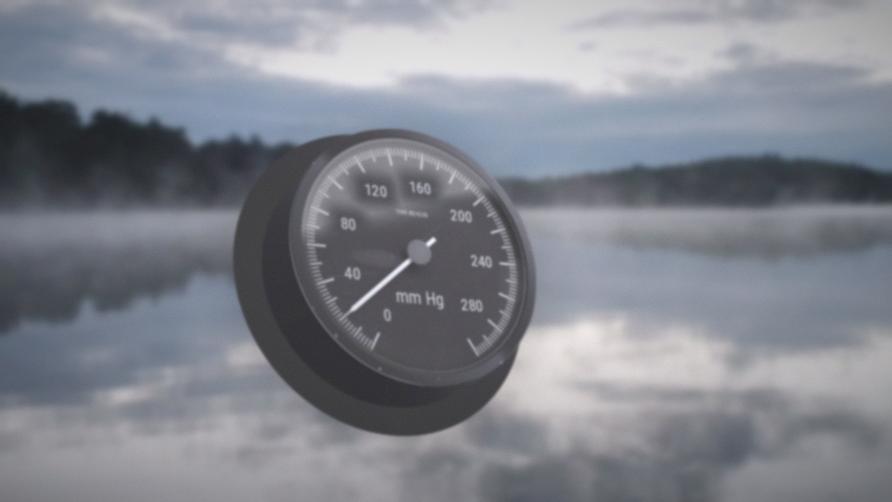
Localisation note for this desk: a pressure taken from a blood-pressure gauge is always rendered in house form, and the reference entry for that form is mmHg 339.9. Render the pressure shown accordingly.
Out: mmHg 20
